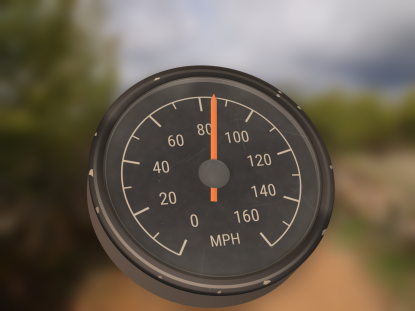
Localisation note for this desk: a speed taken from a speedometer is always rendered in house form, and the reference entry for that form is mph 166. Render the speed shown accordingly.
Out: mph 85
